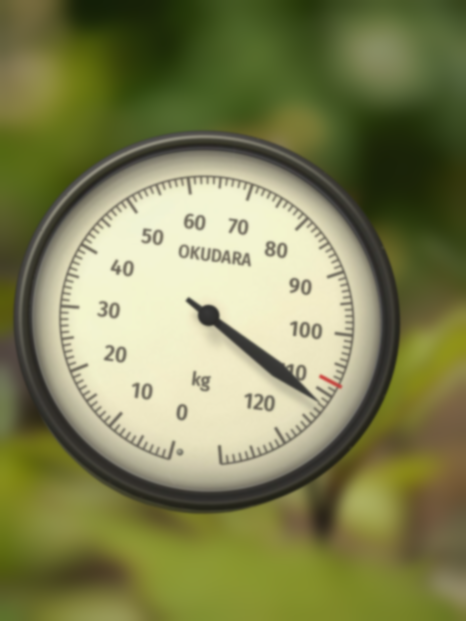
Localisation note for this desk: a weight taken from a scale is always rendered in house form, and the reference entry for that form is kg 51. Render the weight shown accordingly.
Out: kg 112
